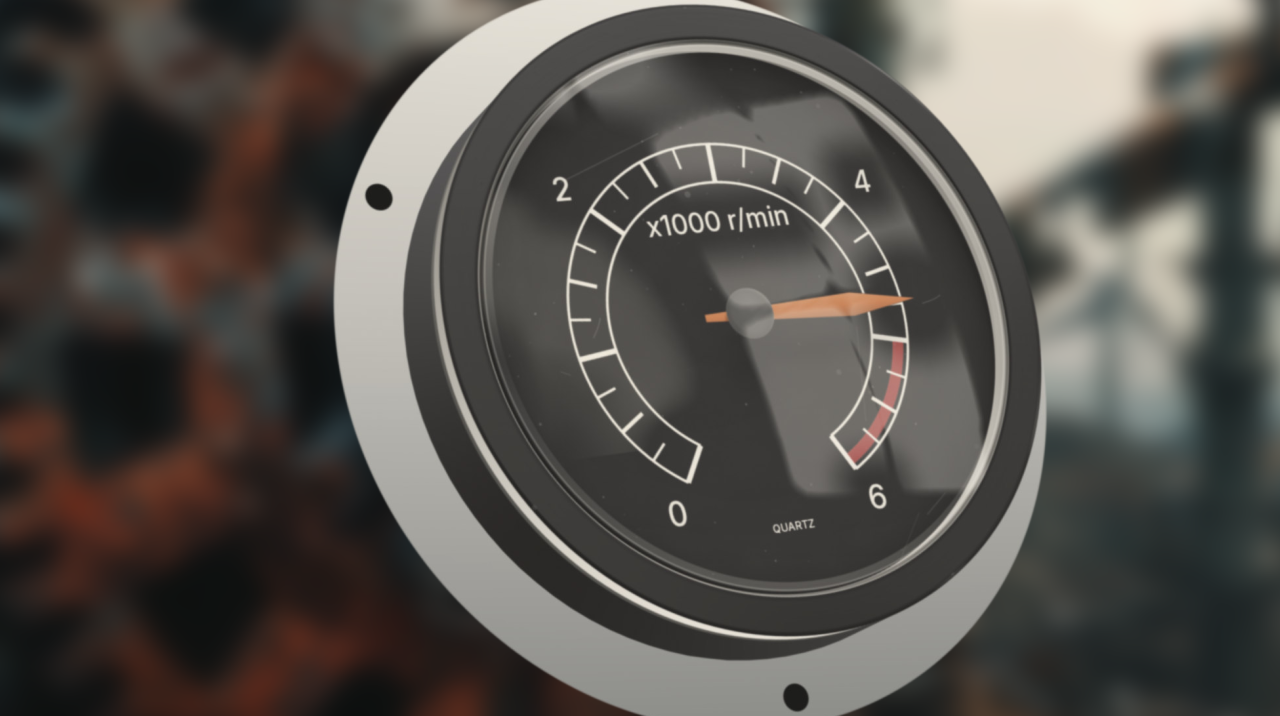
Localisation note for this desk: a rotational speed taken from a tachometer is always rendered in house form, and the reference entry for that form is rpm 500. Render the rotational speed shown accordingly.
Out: rpm 4750
